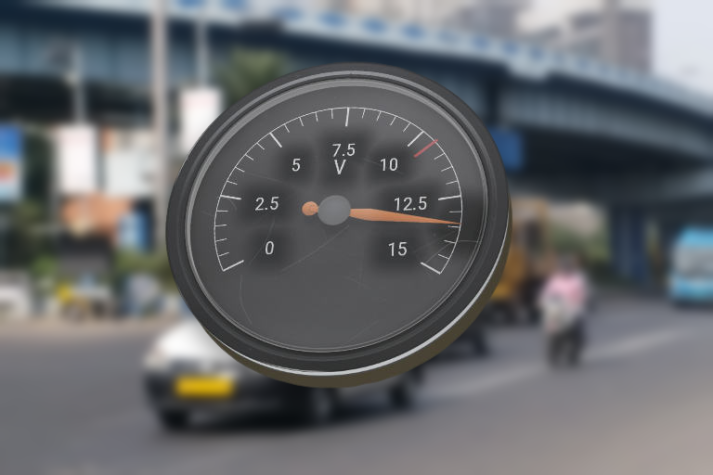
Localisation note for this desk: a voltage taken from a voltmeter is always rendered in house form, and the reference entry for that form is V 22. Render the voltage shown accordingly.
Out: V 13.5
